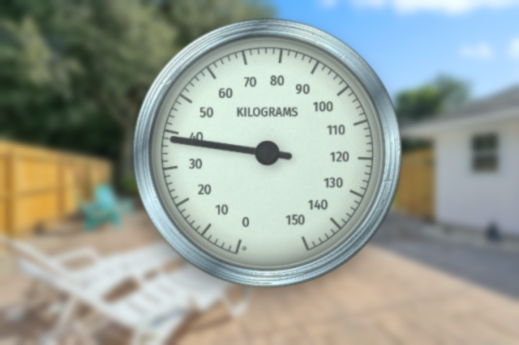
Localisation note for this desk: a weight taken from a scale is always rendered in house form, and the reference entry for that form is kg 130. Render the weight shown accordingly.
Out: kg 38
